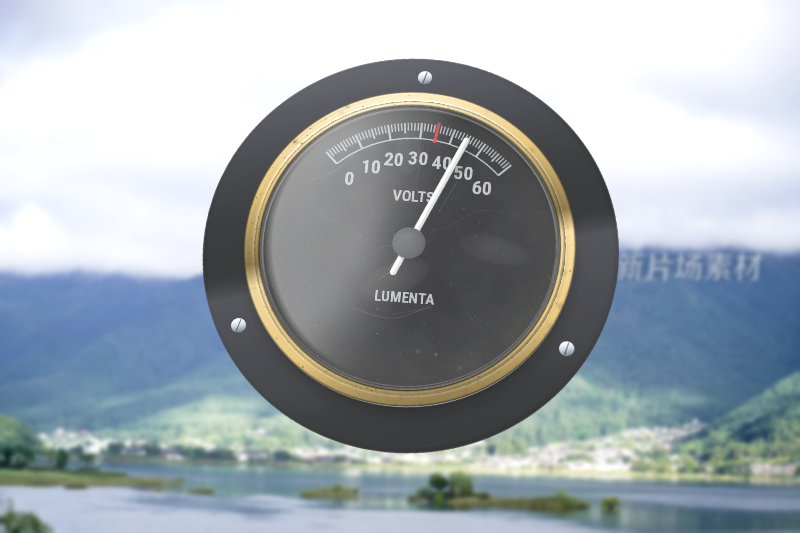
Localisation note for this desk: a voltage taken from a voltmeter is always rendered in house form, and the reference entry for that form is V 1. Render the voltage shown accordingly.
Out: V 45
